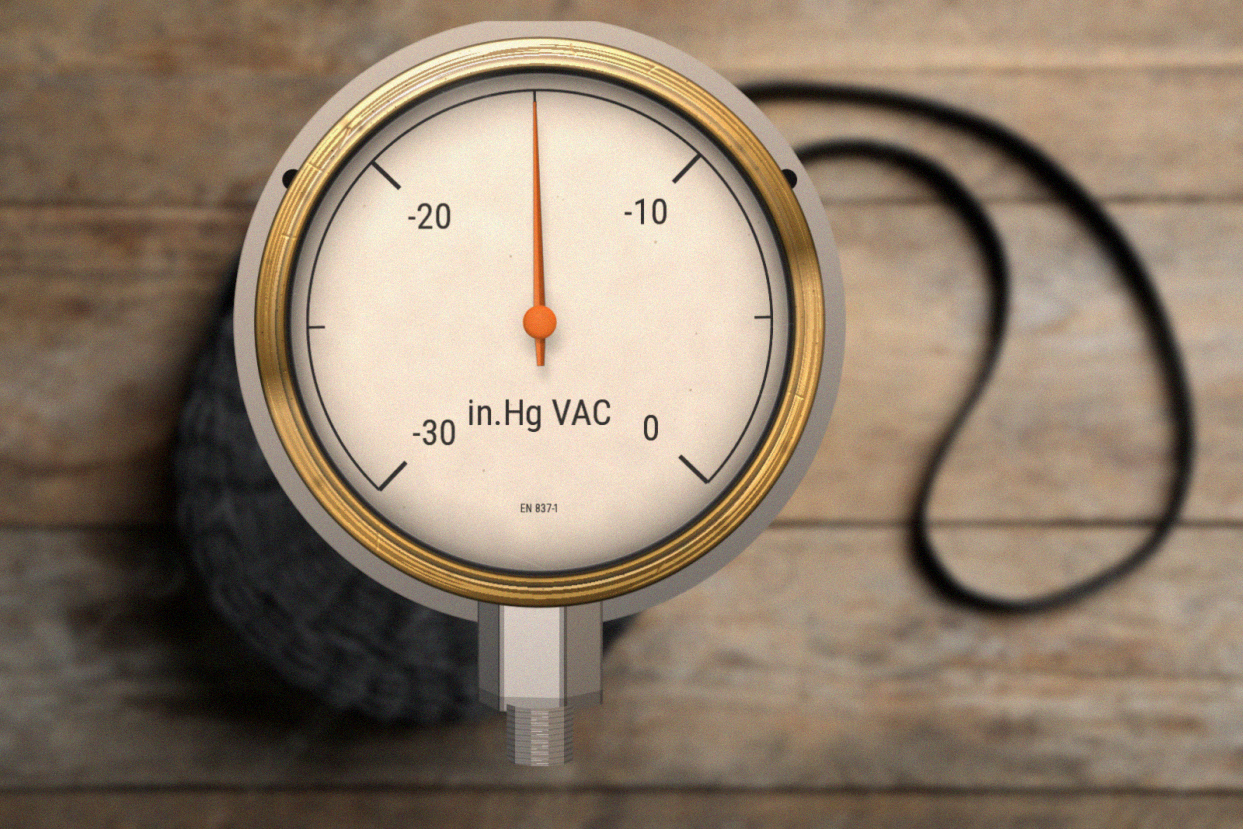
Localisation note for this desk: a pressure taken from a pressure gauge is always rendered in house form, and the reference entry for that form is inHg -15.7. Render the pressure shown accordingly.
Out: inHg -15
